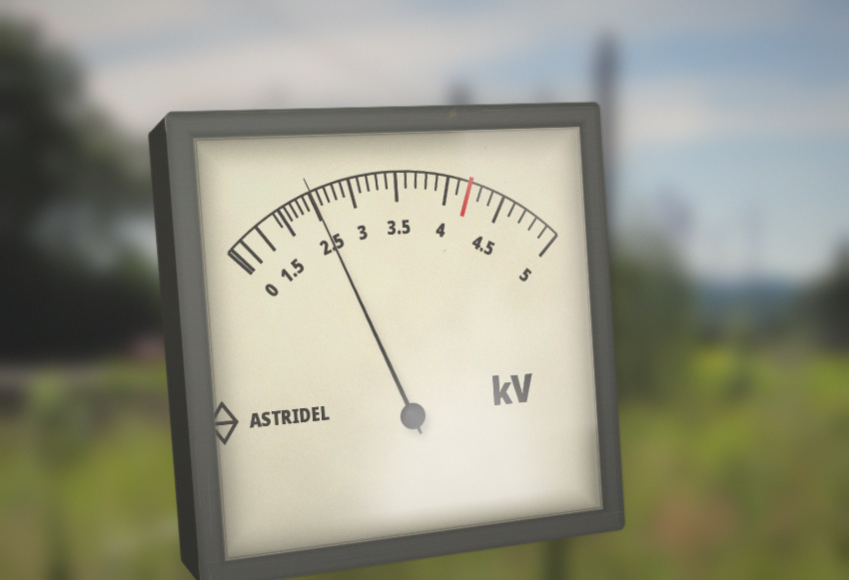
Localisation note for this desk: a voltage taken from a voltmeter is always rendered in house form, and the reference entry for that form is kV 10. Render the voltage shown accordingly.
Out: kV 2.5
